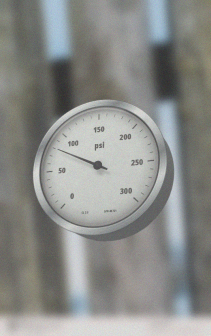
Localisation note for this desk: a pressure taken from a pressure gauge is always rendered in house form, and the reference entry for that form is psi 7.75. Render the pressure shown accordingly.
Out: psi 80
